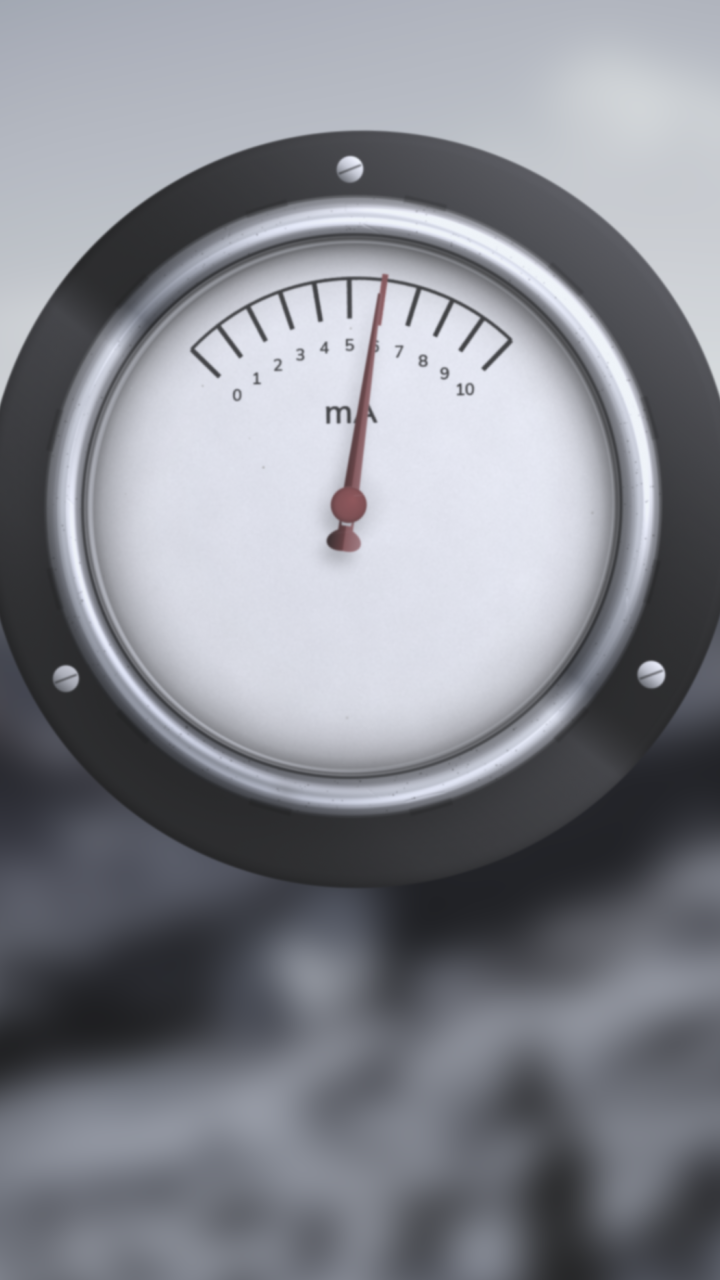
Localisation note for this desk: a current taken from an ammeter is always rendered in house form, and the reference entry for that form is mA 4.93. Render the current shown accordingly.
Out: mA 6
